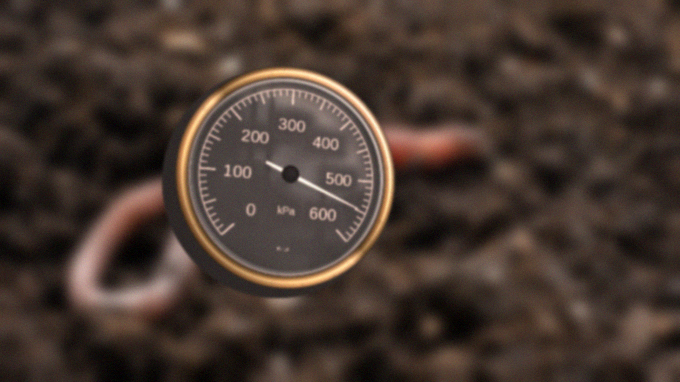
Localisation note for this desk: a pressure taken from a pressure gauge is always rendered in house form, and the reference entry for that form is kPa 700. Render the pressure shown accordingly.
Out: kPa 550
